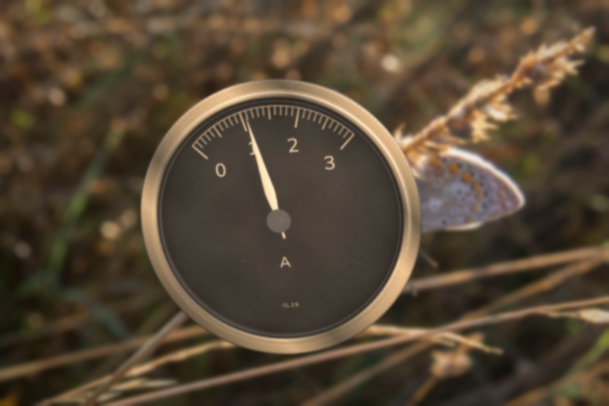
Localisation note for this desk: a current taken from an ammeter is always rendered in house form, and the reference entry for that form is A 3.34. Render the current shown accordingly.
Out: A 1.1
